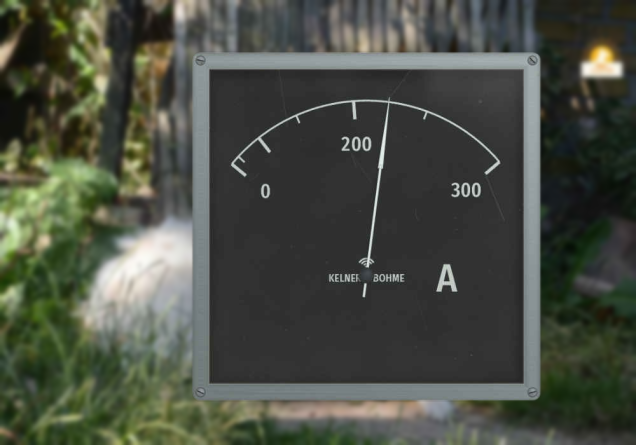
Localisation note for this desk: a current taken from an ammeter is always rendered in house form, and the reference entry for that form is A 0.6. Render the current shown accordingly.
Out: A 225
